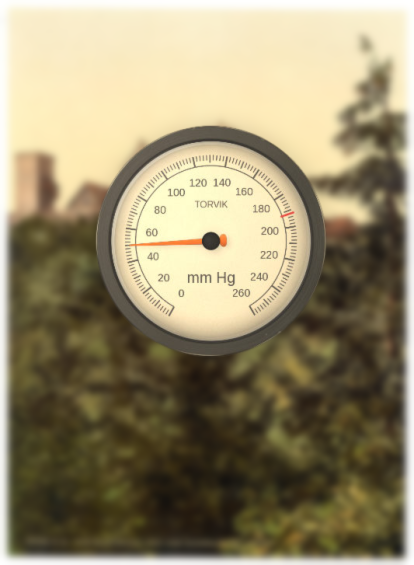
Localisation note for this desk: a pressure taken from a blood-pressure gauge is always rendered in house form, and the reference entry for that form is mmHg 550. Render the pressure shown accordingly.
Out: mmHg 50
